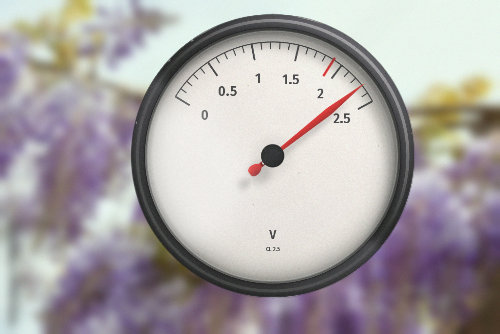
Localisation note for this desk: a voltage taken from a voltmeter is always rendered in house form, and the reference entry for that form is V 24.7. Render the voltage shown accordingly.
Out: V 2.3
